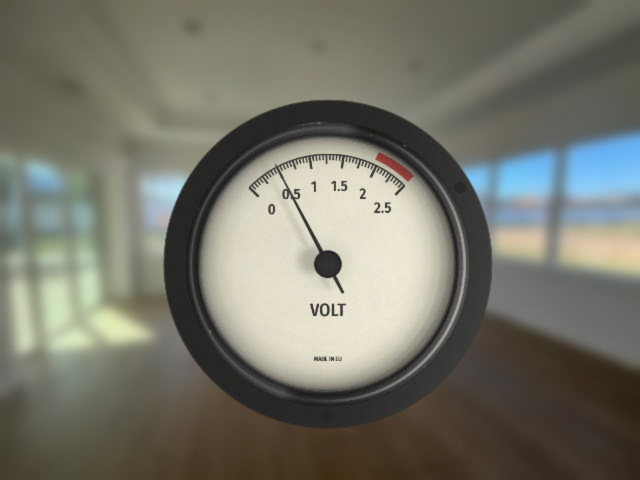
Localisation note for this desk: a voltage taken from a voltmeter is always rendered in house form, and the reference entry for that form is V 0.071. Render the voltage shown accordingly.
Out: V 0.5
